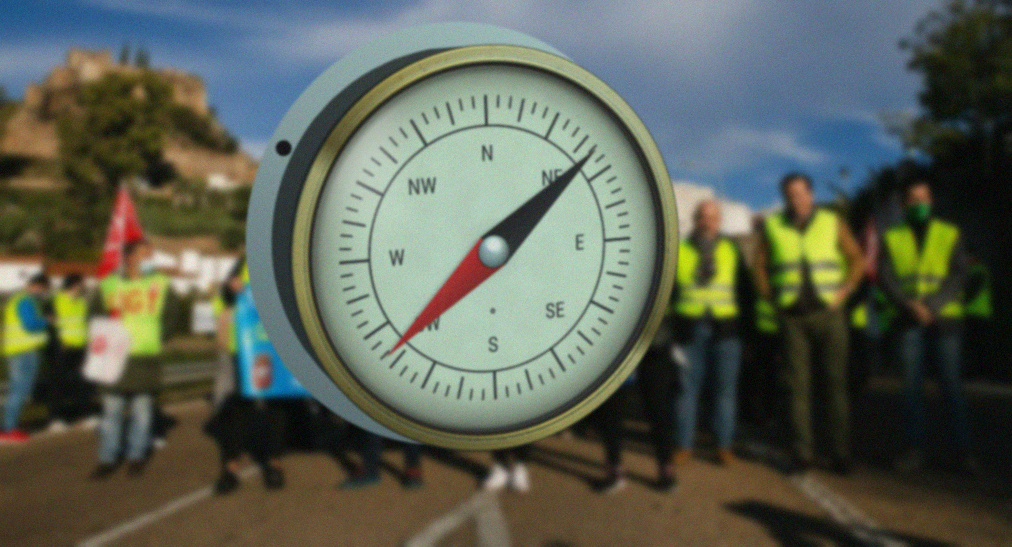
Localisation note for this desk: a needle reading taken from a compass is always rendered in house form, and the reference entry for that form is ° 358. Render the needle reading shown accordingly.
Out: ° 230
